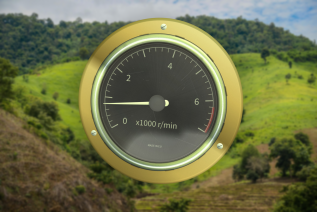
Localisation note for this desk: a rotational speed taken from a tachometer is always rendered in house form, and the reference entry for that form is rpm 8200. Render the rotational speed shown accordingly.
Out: rpm 800
